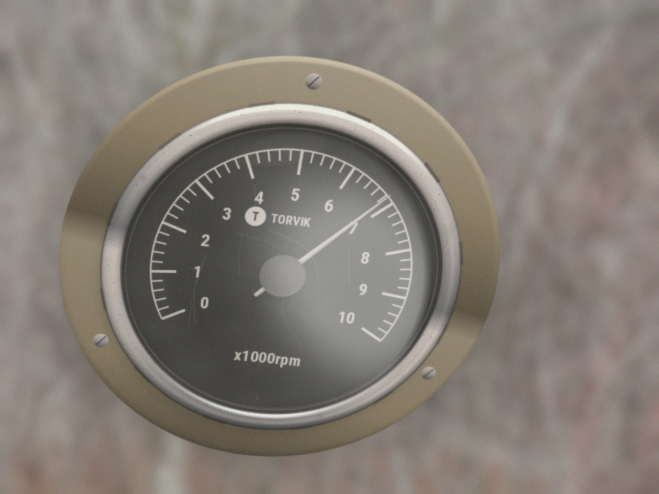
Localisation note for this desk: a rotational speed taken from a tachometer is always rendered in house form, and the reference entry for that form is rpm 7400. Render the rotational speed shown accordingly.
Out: rpm 6800
